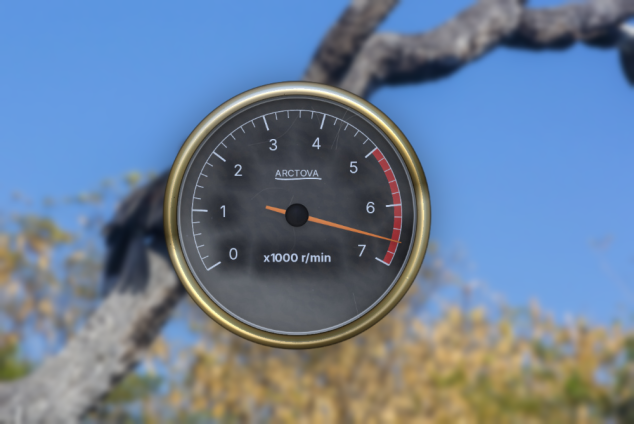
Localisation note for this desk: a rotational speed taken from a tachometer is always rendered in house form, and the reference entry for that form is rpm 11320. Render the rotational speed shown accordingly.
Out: rpm 6600
